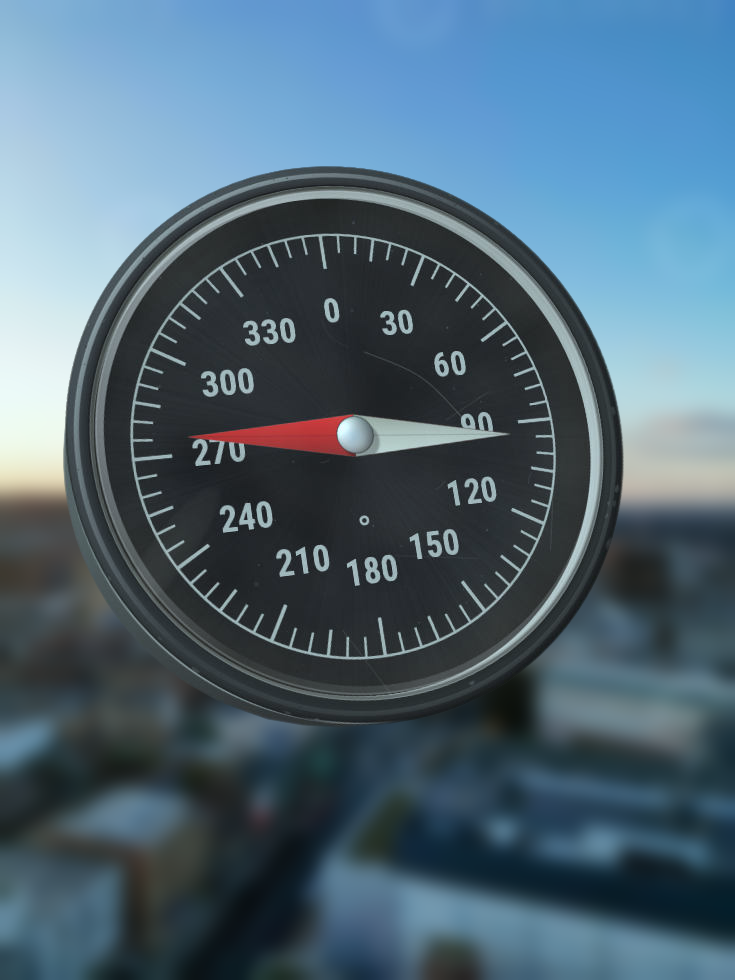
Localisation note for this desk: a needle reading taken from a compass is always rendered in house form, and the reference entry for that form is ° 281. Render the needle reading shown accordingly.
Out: ° 275
